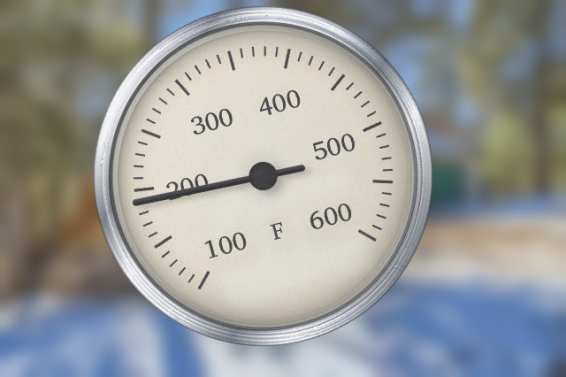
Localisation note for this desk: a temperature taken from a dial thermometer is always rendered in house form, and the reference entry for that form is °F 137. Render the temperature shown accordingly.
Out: °F 190
